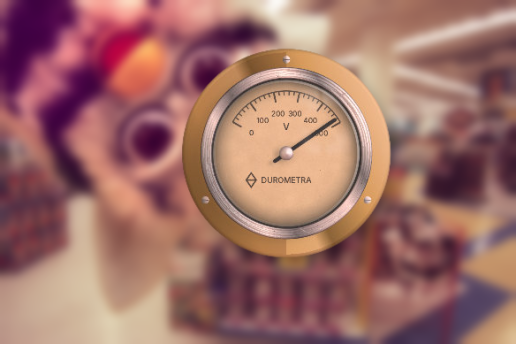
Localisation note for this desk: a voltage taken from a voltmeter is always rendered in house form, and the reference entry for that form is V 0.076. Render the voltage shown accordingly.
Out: V 480
